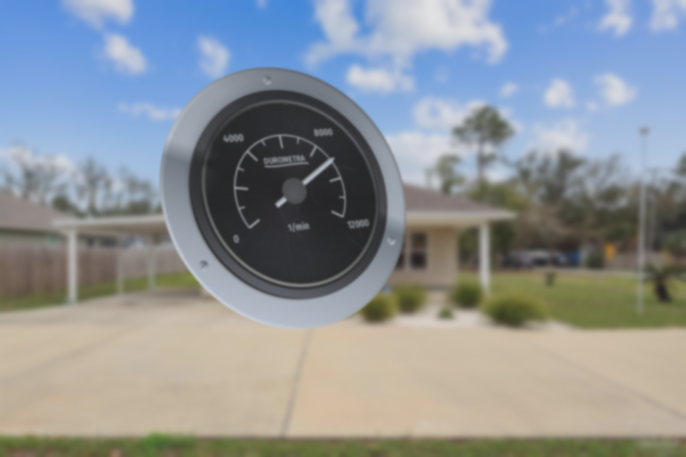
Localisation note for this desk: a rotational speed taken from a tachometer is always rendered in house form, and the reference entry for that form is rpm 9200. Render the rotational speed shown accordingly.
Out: rpm 9000
